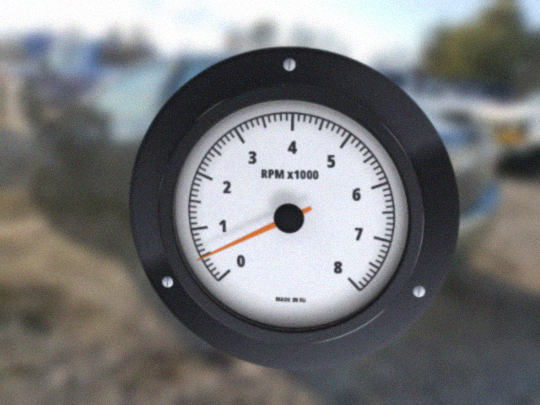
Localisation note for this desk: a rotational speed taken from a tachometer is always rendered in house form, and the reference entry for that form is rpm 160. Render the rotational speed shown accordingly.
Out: rpm 500
